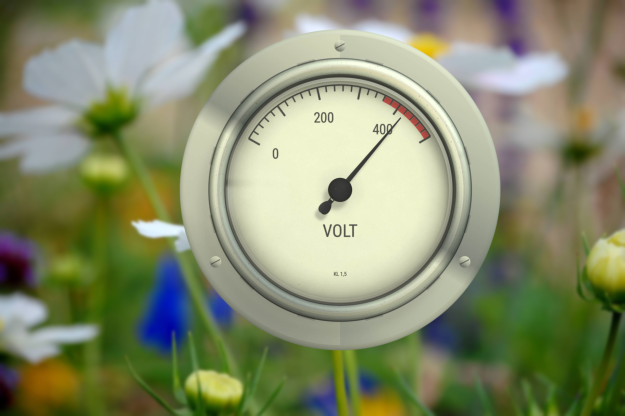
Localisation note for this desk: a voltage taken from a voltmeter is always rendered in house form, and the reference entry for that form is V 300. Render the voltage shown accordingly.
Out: V 420
